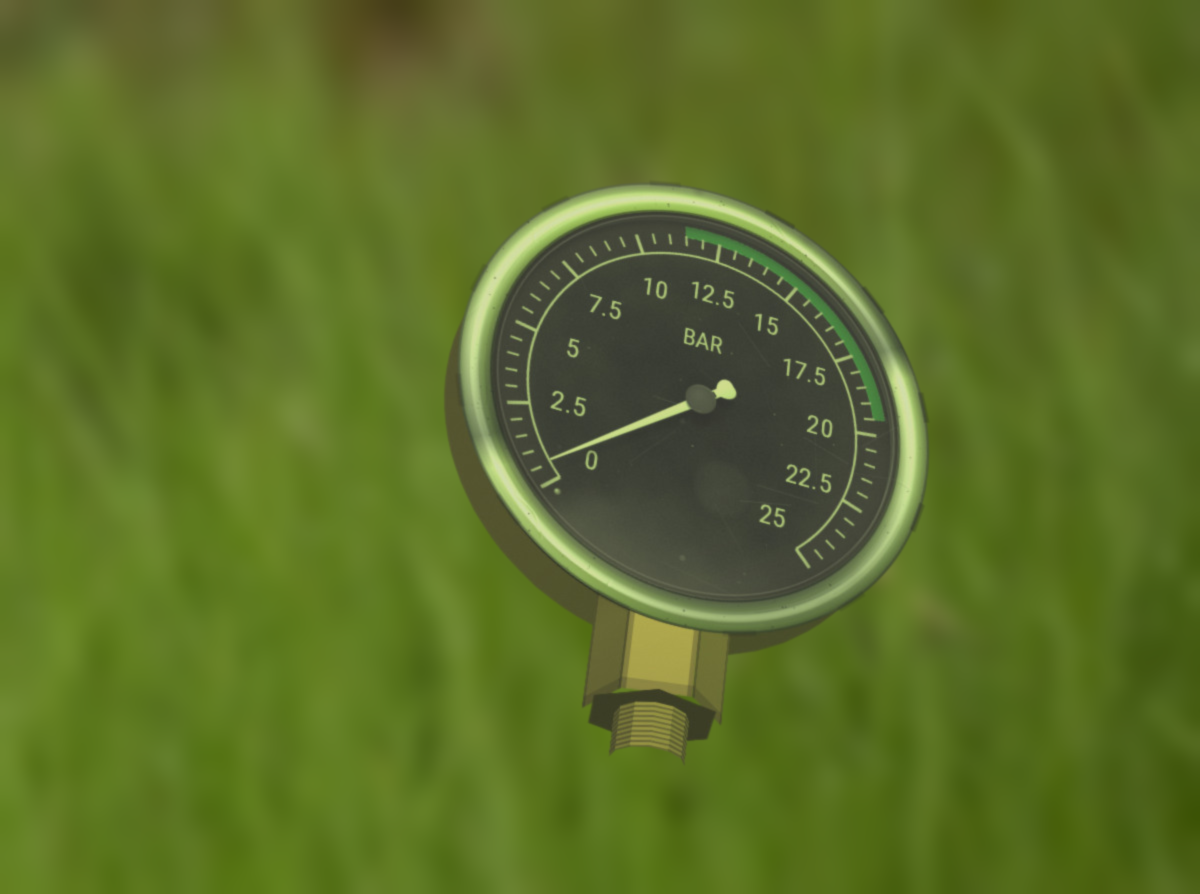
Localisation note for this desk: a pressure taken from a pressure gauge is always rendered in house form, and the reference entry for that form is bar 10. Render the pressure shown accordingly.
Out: bar 0.5
